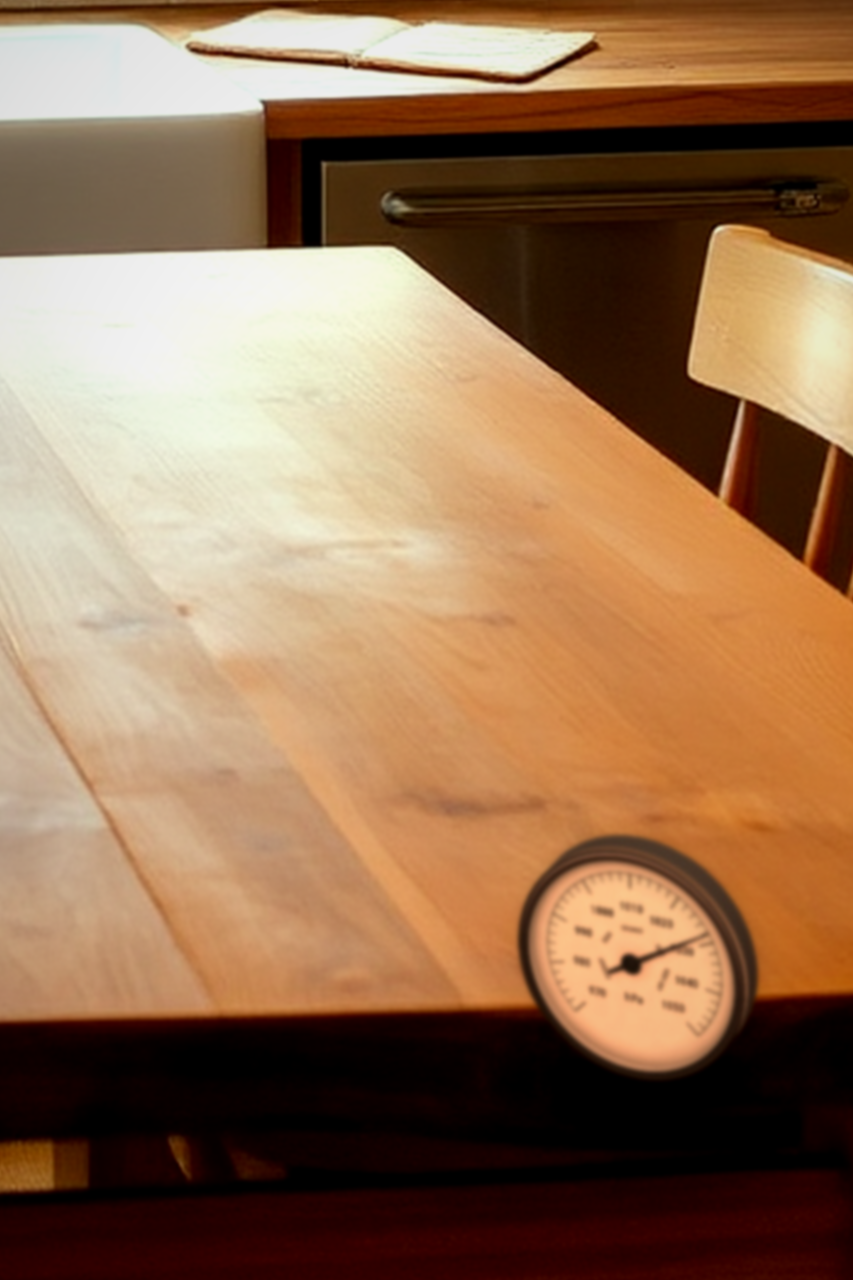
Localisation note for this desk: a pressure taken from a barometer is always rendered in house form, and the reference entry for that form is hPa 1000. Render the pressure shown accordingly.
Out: hPa 1028
